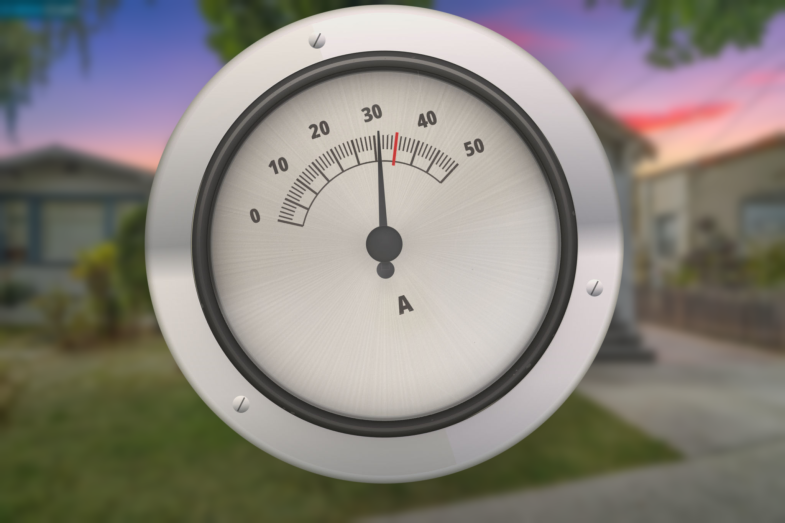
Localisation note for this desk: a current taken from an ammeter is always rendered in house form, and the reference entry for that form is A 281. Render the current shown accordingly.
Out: A 31
